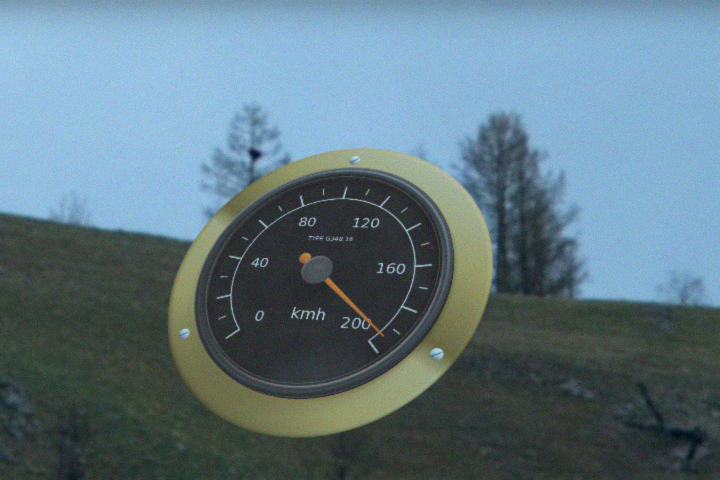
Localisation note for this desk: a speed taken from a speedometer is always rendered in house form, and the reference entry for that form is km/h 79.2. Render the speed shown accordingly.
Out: km/h 195
